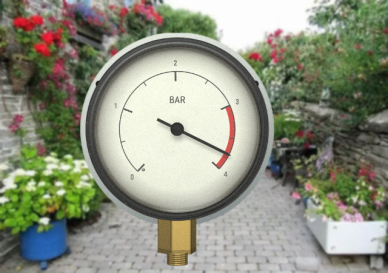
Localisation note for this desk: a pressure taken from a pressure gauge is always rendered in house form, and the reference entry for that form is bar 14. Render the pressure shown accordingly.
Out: bar 3.75
